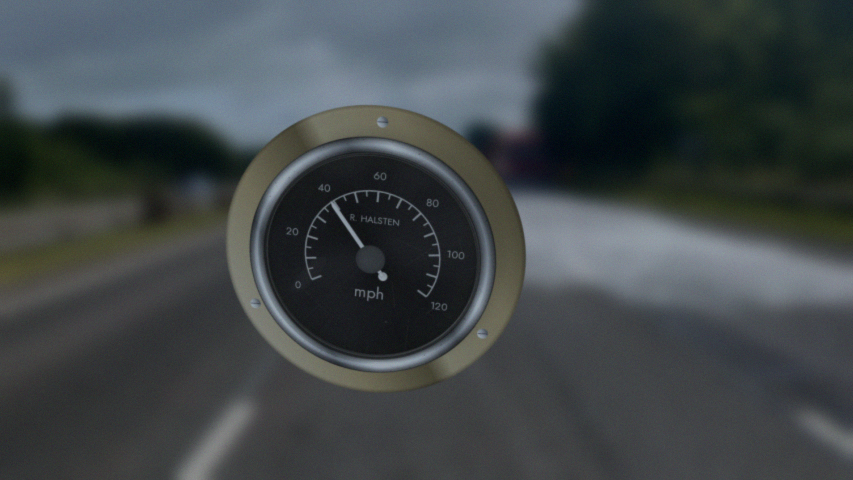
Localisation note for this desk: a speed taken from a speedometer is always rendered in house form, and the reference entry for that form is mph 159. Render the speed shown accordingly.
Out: mph 40
